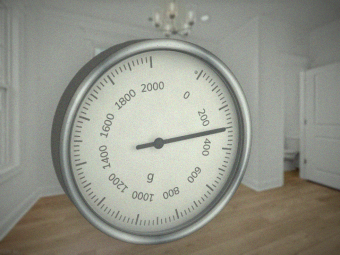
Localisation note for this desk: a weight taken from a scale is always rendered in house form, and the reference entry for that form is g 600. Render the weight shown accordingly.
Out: g 300
